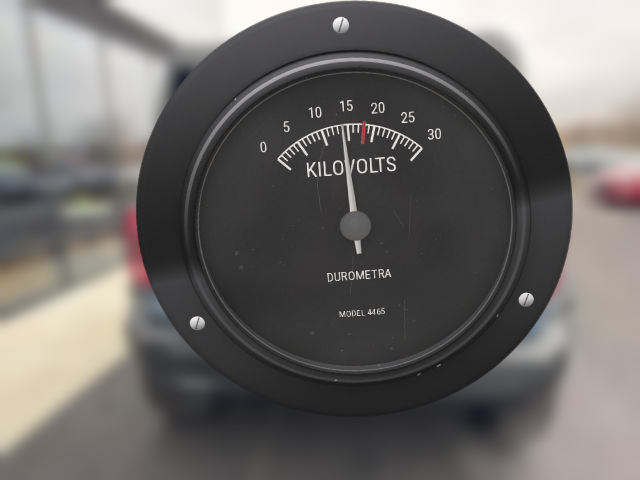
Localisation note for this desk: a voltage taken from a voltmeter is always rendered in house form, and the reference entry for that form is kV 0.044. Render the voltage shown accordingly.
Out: kV 14
